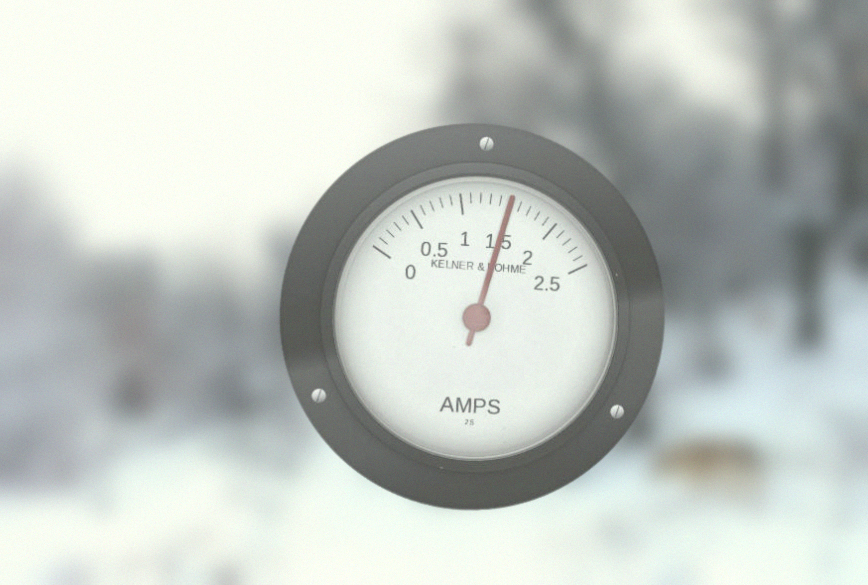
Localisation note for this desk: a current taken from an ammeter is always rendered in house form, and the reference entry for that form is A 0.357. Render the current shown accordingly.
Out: A 1.5
